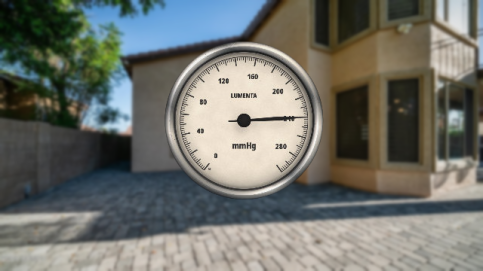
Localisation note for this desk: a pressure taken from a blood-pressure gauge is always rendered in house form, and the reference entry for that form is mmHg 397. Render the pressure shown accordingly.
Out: mmHg 240
